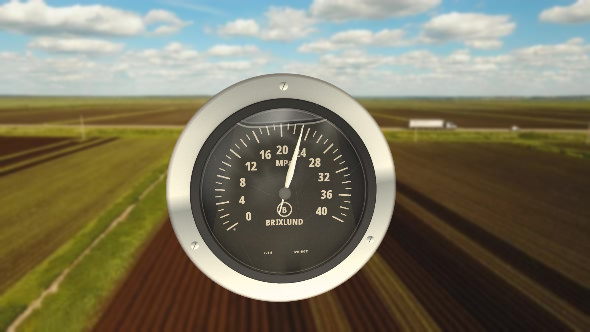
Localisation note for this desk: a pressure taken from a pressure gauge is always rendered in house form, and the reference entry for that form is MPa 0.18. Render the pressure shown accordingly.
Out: MPa 23
